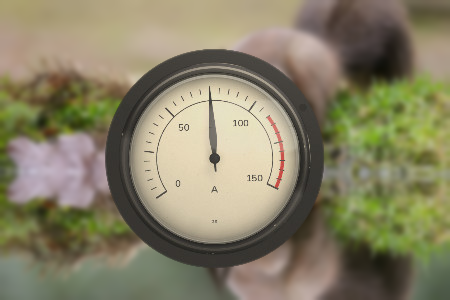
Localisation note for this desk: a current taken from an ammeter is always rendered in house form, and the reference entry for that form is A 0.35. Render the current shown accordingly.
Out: A 75
